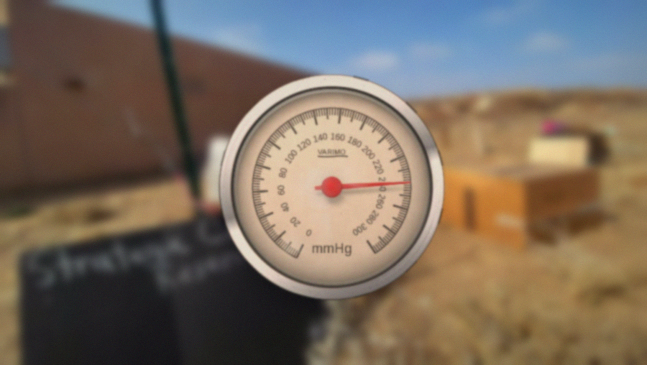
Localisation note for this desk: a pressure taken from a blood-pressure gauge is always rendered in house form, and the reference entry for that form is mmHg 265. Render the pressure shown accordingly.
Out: mmHg 240
